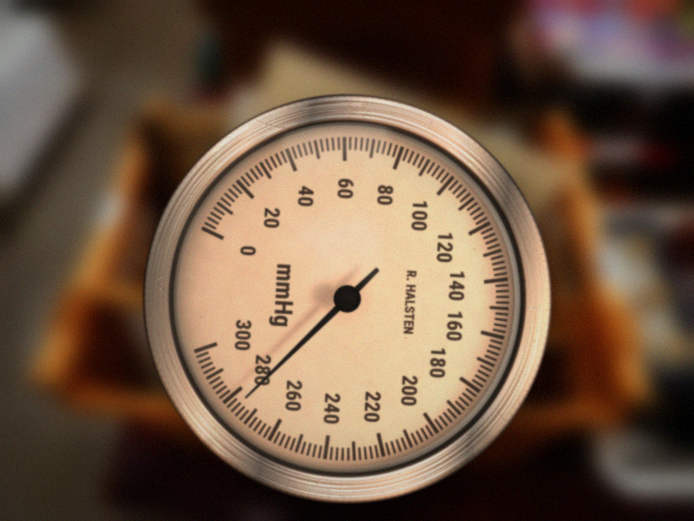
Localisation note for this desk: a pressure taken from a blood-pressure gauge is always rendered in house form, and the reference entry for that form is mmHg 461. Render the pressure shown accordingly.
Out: mmHg 276
